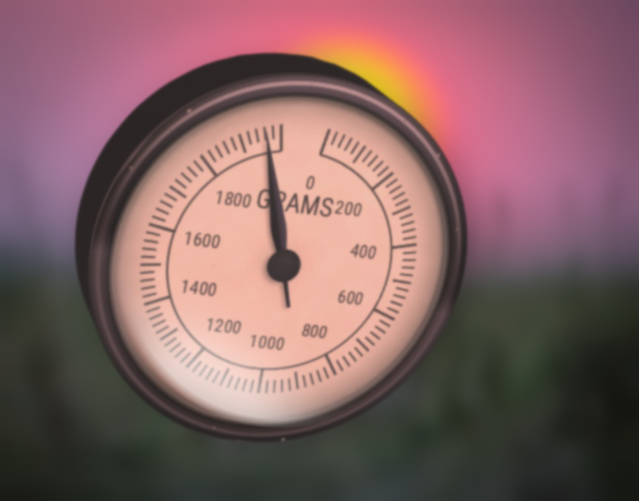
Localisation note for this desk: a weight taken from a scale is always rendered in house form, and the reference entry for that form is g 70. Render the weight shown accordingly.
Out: g 1960
